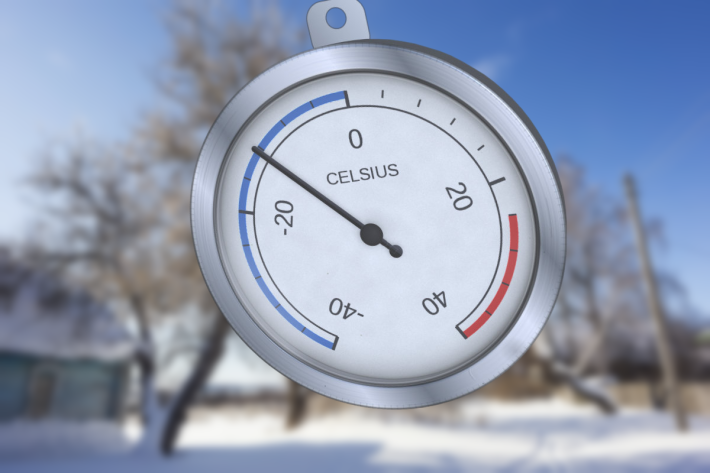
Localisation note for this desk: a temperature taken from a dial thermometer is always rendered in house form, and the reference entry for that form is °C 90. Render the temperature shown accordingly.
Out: °C -12
